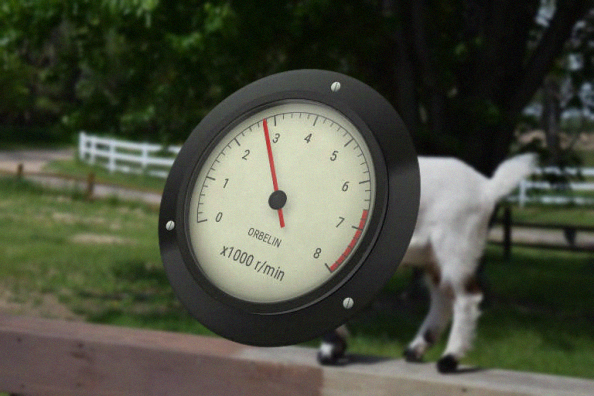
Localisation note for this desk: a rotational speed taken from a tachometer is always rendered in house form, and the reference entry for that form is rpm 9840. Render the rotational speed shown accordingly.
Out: rpm 2800
